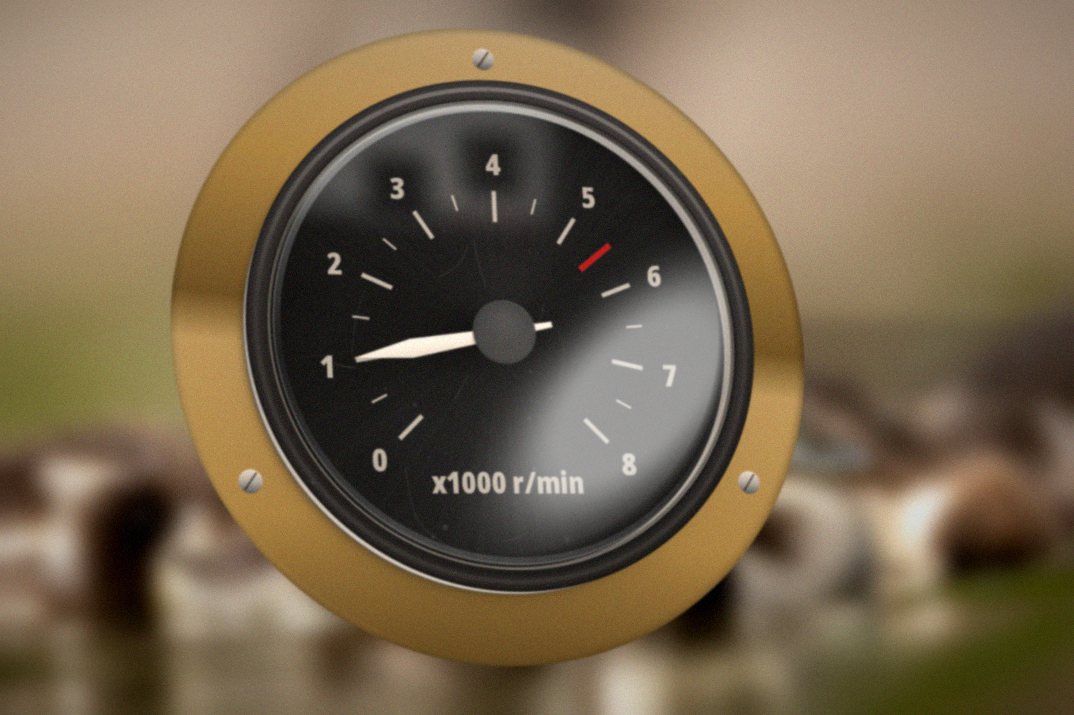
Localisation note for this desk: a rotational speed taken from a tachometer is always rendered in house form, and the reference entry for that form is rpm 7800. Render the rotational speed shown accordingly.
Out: rpm 1000
